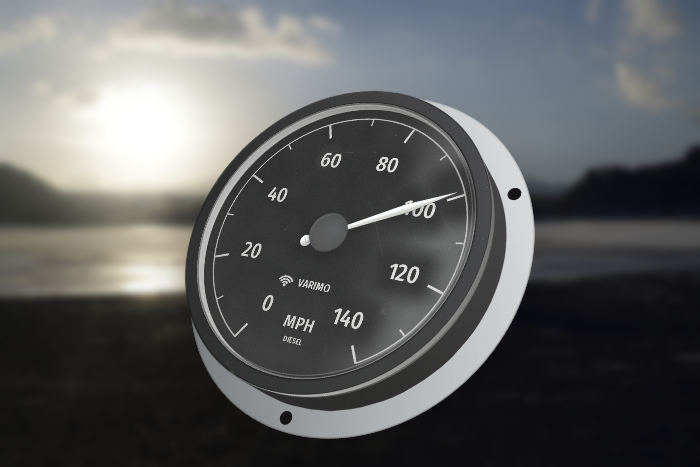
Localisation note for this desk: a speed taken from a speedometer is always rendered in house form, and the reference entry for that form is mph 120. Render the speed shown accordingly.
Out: mph 100
